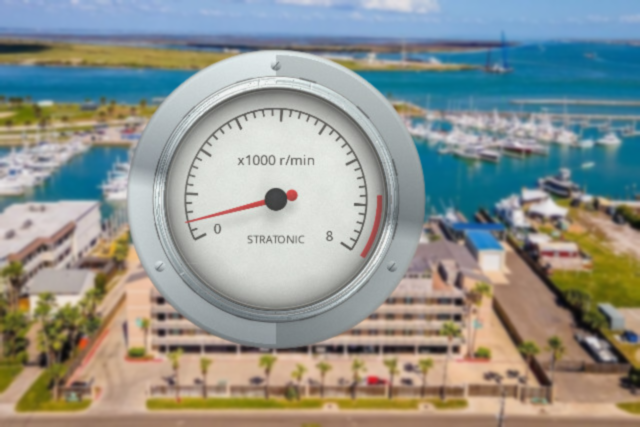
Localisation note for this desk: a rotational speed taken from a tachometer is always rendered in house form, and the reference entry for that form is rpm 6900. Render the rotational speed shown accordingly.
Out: rpm 400
